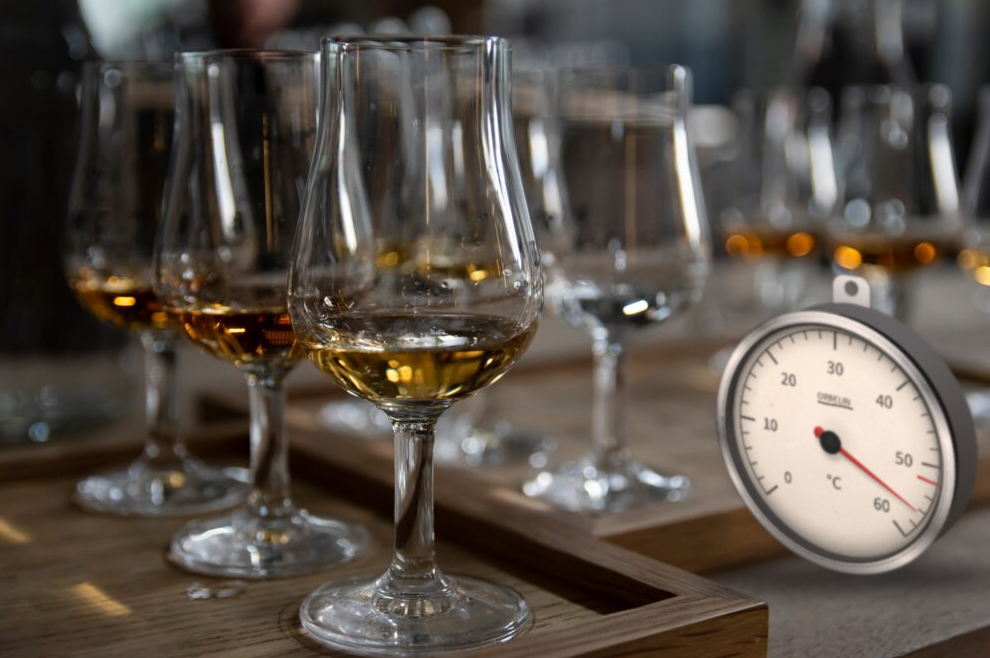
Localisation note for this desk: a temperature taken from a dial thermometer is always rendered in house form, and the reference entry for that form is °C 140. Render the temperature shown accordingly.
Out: °C 56
